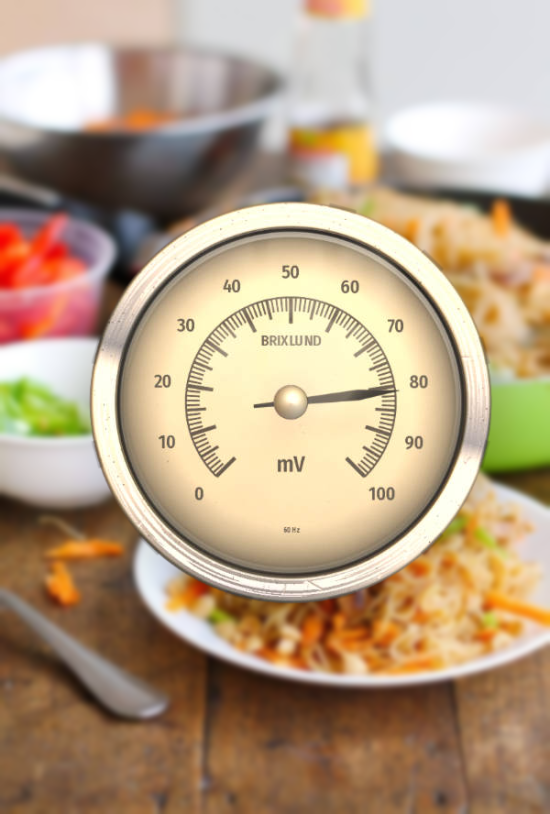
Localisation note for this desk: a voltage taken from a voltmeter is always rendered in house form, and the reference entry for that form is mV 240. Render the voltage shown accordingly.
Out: mV 81
